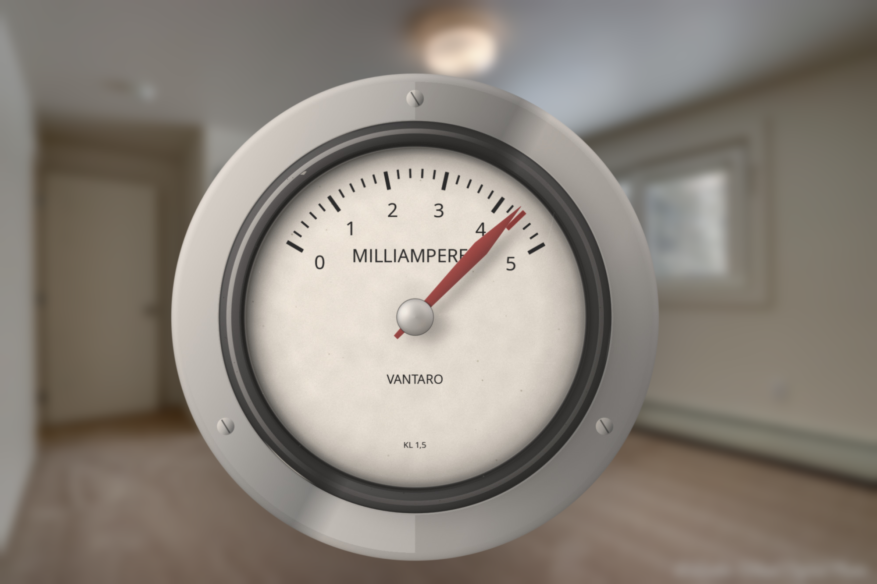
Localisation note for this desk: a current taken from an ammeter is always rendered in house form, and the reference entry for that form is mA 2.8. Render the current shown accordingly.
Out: mA 4.3
